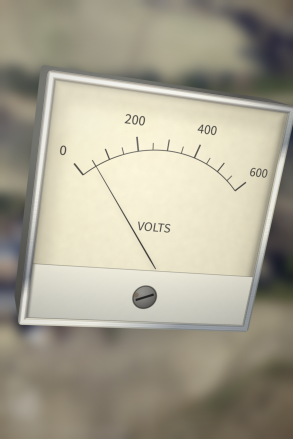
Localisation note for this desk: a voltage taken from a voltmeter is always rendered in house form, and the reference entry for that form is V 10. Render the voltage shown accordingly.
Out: V 50
